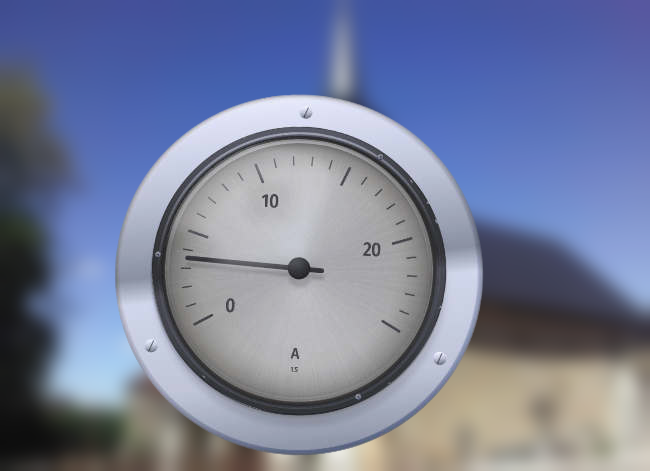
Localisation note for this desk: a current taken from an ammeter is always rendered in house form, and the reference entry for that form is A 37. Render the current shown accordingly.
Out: A 3.5
